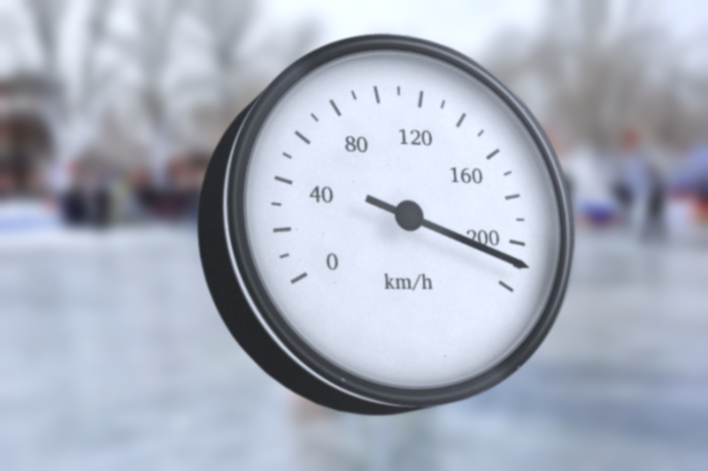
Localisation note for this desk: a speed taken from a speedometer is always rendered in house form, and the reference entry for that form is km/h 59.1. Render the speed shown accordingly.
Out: km/h 210
